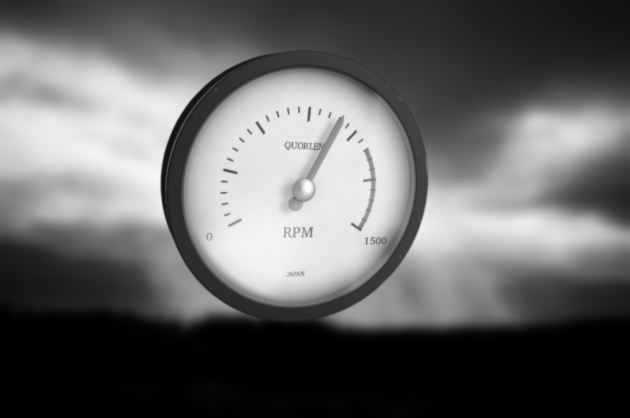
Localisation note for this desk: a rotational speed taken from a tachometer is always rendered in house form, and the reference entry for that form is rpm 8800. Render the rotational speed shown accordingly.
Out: rpm 900
